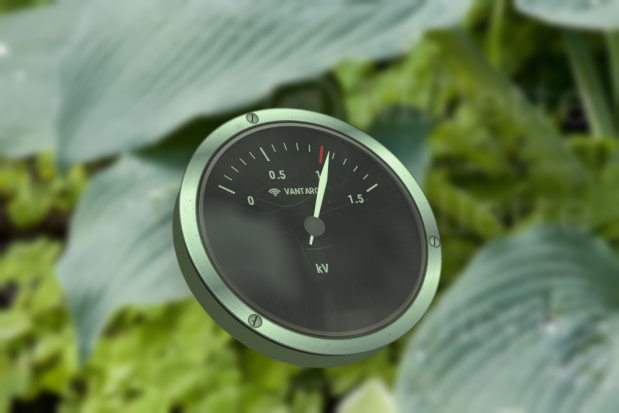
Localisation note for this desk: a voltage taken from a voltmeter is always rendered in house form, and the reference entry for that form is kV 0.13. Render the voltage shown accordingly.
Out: kV 1.05
